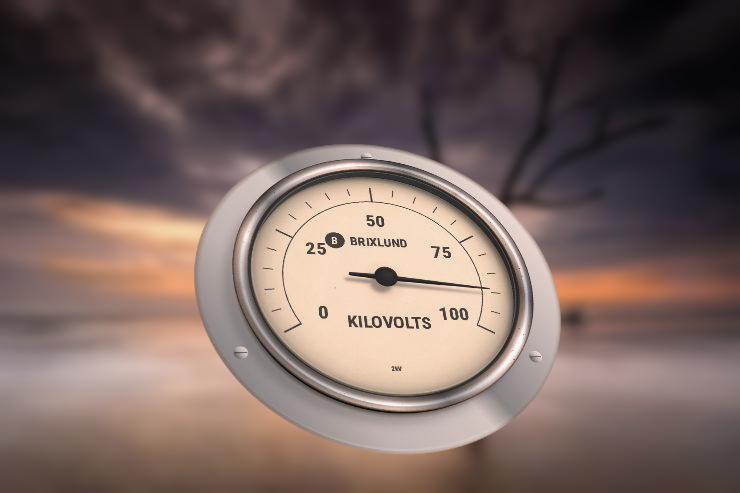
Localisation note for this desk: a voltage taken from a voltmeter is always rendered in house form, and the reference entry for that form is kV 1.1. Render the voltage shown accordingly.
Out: kV 90
